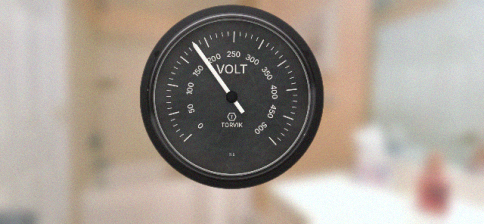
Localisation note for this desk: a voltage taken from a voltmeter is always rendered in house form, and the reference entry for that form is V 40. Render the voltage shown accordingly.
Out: V 180
